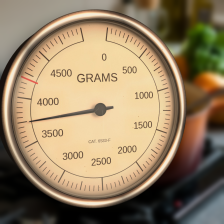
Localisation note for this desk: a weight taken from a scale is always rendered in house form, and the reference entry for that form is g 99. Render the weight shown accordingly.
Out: g 3750
